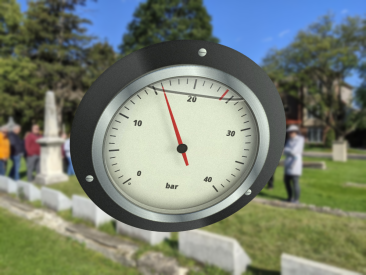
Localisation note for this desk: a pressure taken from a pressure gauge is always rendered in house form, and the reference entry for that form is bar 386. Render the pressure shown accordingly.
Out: bar 16
